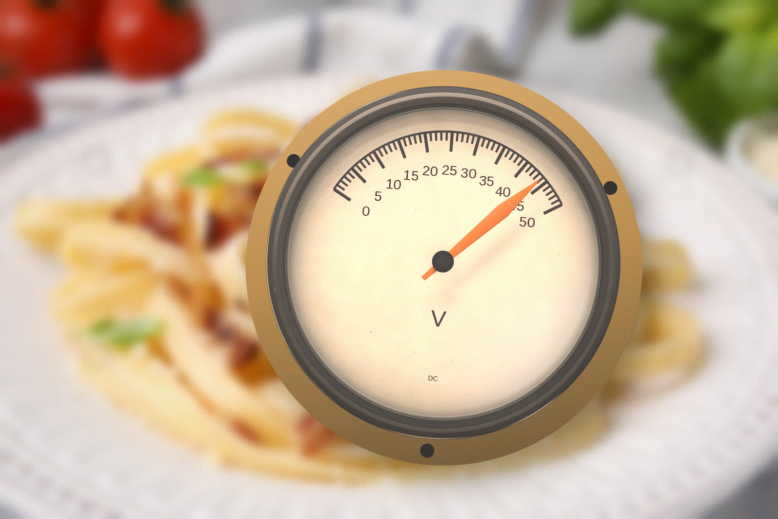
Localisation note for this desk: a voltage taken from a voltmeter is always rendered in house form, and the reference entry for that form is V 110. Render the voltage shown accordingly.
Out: V 44
